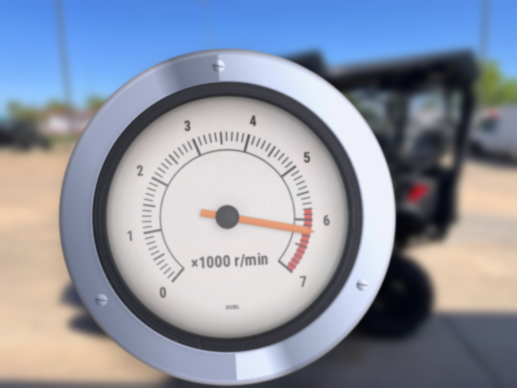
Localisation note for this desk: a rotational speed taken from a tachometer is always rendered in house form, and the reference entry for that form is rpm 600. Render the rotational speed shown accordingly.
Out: rpm 6200
